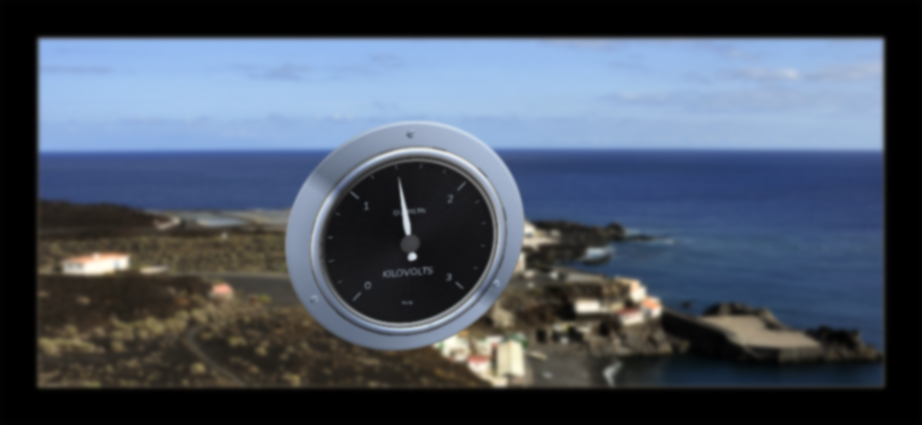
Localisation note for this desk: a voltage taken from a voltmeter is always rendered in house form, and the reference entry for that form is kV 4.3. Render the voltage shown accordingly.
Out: kV 1.4
